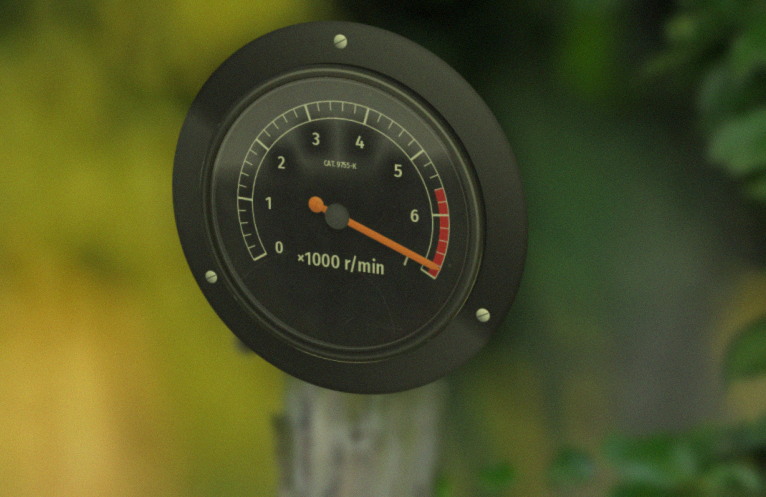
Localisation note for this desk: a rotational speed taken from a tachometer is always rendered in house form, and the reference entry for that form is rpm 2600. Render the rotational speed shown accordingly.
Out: rpm 6800
